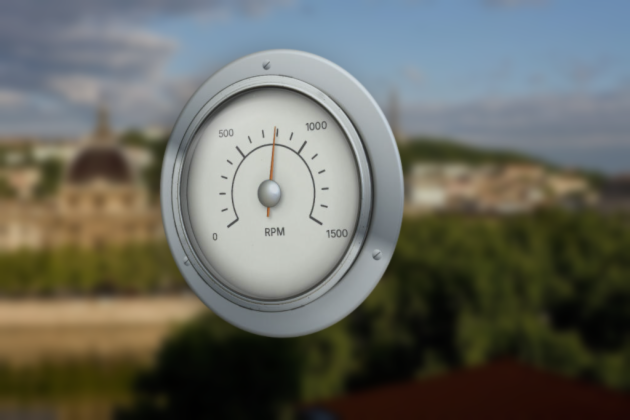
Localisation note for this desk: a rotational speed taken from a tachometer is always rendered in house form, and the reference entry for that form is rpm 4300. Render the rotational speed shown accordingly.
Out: rpm 800
